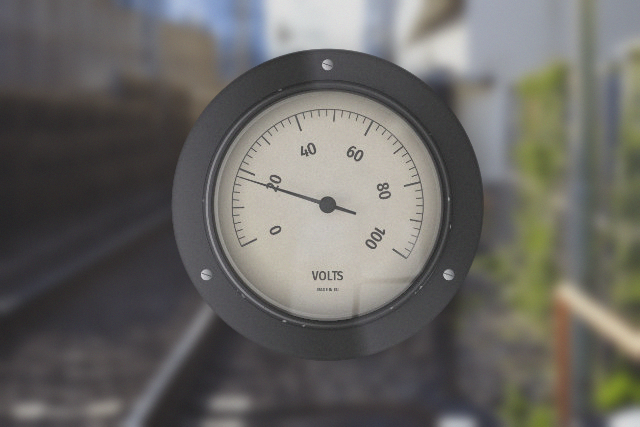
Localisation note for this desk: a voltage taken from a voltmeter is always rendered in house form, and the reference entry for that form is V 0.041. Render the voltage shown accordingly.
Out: V 18
